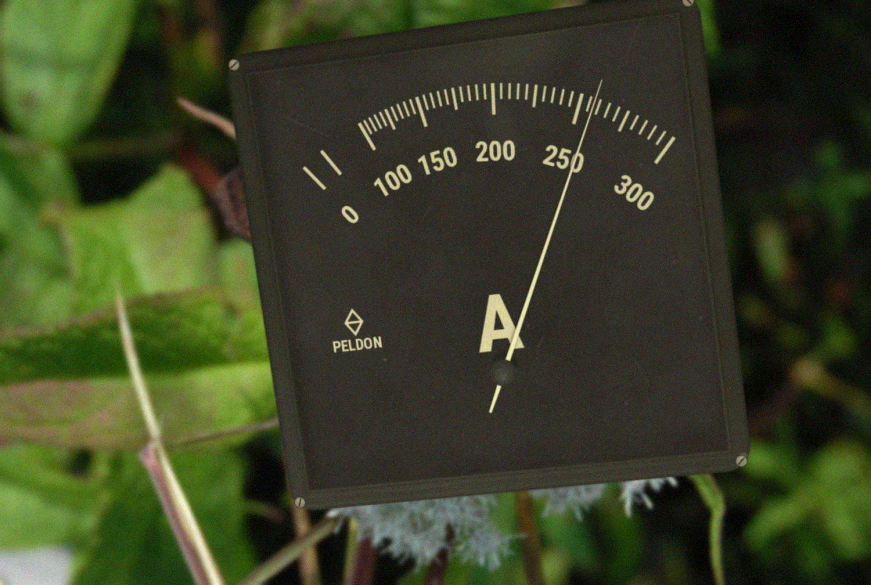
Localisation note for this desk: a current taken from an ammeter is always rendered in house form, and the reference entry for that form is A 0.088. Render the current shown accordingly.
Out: A 257.5
